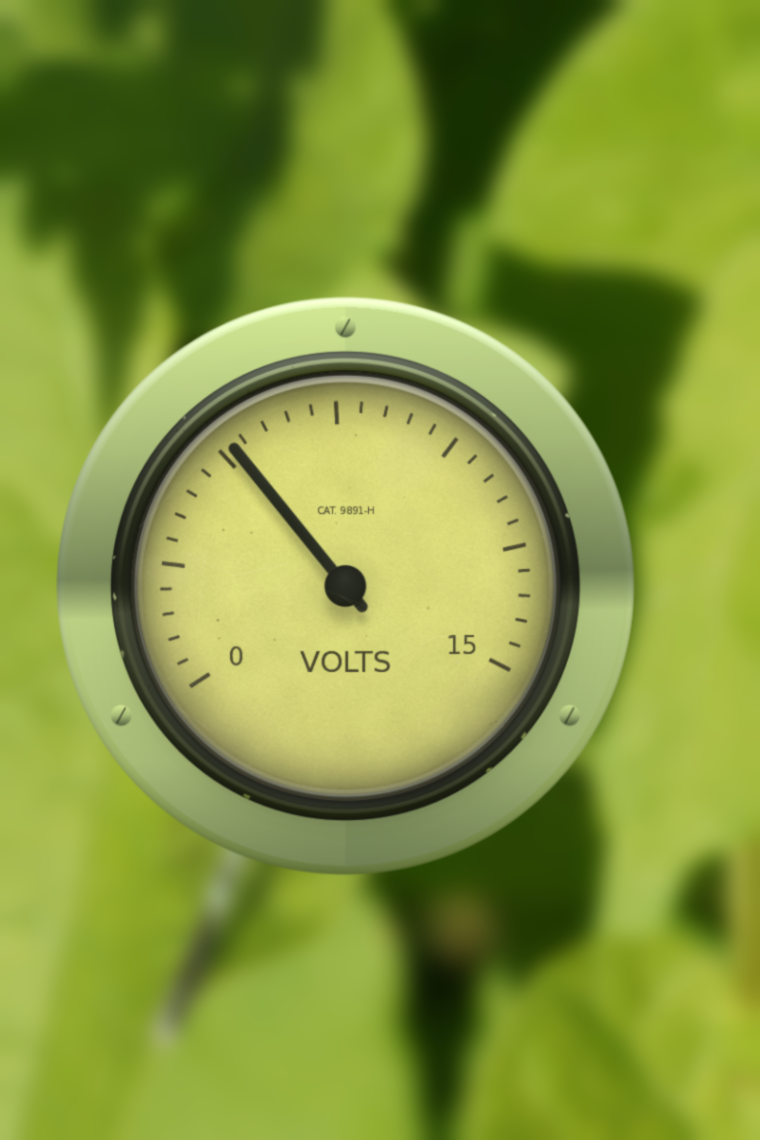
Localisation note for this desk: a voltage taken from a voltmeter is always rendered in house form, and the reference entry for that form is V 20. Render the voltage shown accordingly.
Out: V 5.25
